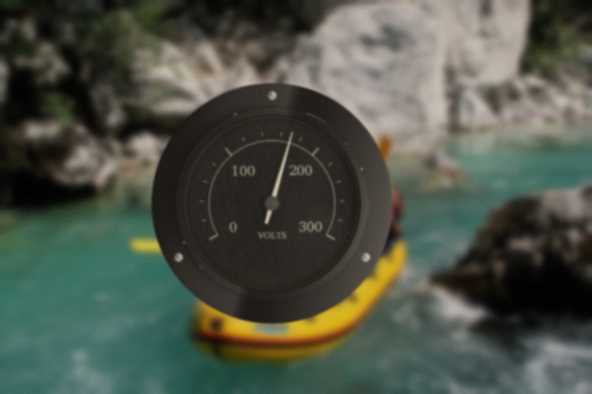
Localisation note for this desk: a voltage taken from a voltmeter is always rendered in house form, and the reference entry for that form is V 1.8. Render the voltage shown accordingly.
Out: V 170
